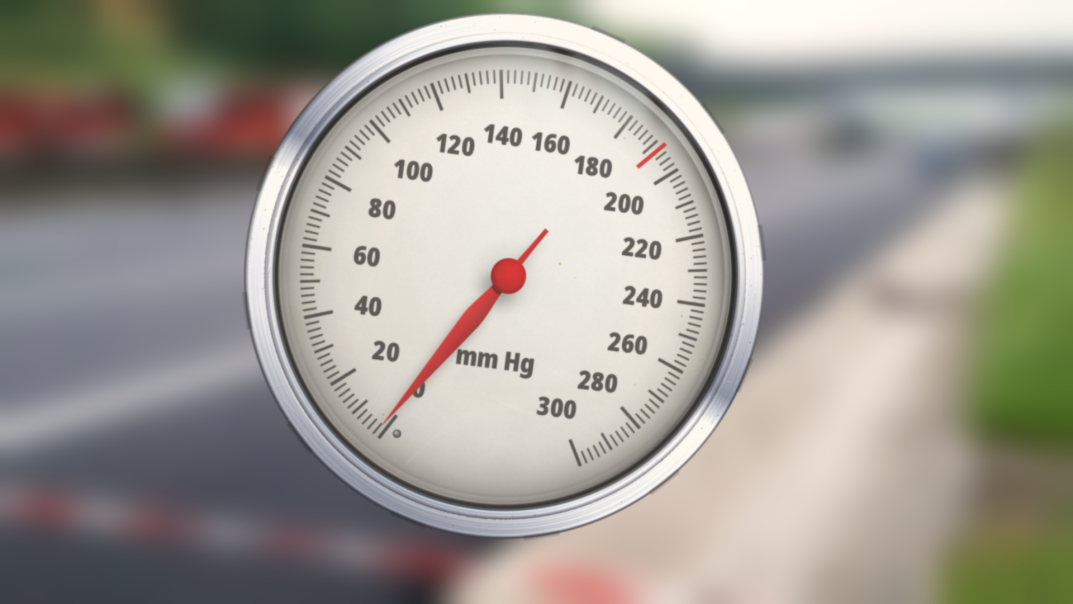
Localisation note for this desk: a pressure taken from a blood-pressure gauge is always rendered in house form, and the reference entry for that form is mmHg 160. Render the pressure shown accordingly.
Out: mmHg 2
